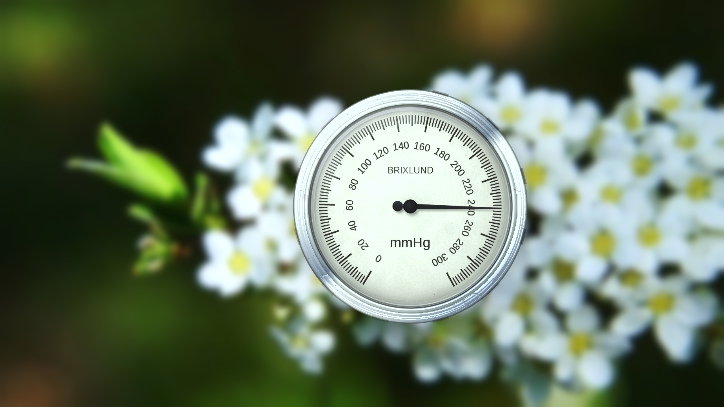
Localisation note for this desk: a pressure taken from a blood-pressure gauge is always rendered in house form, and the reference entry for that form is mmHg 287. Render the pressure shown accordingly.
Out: mmHg 240
